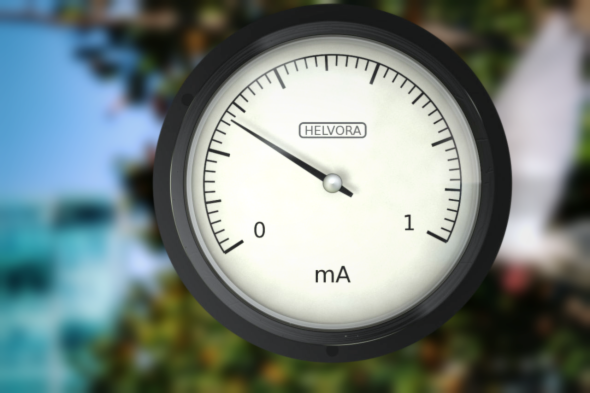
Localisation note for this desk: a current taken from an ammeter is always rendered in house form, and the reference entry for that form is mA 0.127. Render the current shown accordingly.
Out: mA 0.27
